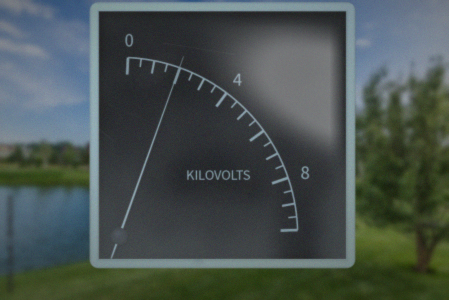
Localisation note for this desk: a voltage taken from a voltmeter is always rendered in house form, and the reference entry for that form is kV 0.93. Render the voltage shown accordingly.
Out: kV 2
